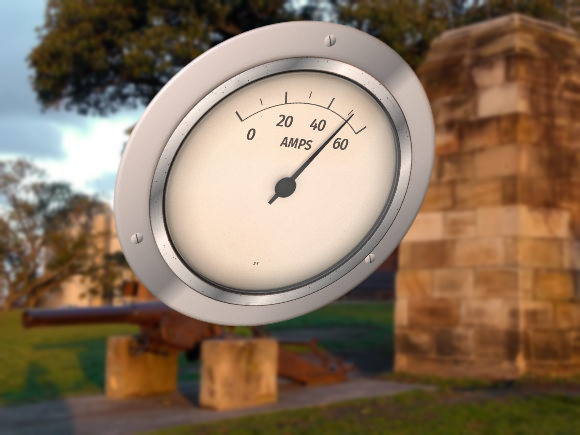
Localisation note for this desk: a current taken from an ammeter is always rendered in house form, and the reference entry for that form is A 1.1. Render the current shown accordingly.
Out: A 50
